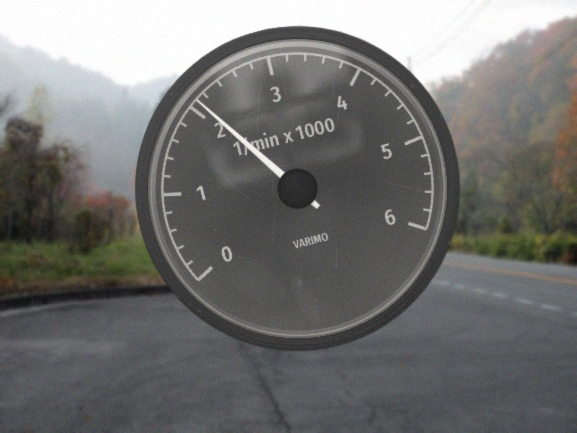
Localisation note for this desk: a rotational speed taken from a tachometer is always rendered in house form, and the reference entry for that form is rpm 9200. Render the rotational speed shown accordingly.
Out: rpm 2100
